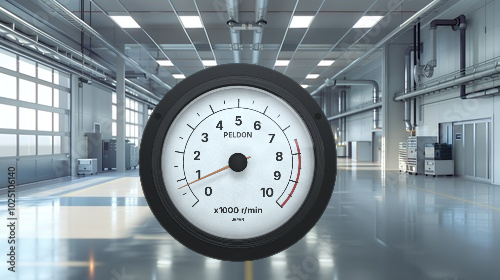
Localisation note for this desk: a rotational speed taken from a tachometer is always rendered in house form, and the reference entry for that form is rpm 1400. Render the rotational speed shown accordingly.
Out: rpm 750
